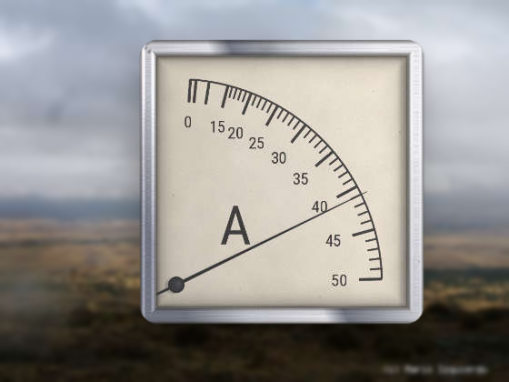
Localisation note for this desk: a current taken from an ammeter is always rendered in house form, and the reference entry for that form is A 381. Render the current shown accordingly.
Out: A 41
